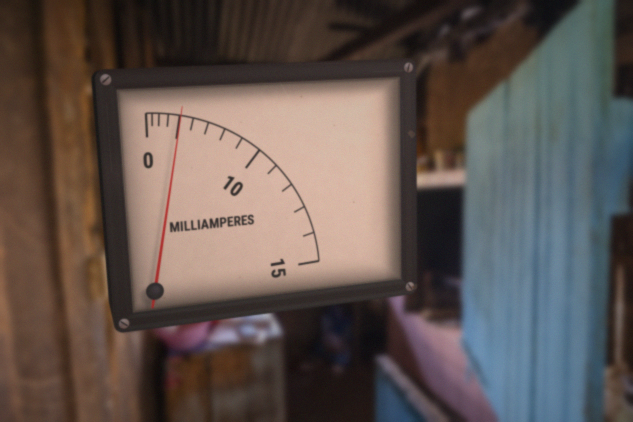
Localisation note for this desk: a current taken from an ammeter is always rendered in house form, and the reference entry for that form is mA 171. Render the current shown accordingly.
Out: mA 5
